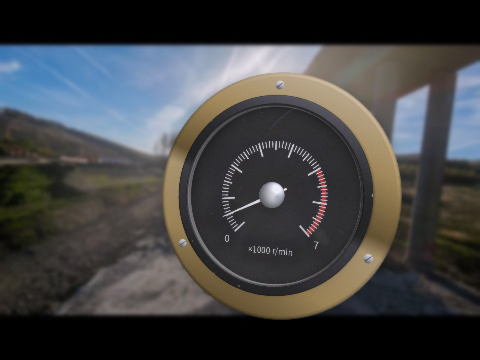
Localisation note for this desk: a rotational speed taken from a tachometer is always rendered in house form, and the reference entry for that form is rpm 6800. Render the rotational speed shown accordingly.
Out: rpm 500
